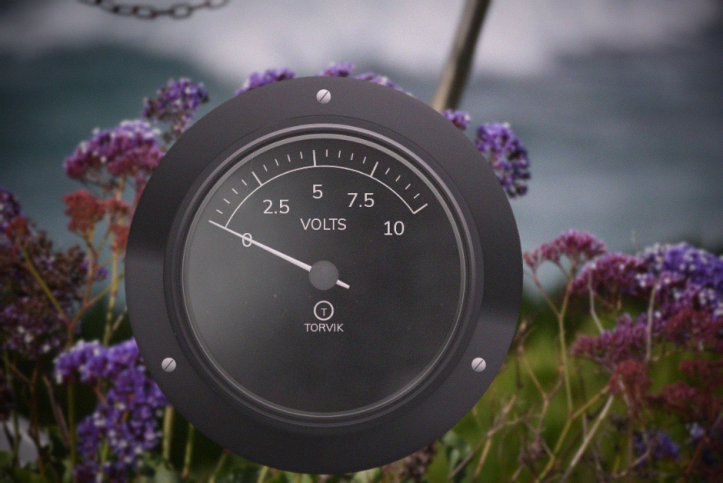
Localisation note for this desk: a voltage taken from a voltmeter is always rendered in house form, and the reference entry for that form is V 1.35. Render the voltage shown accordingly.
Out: V 0
